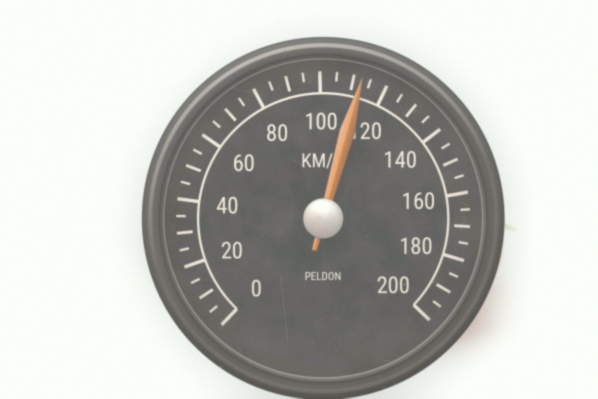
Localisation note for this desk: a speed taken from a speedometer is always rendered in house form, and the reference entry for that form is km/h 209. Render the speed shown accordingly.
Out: km/h 112.5
